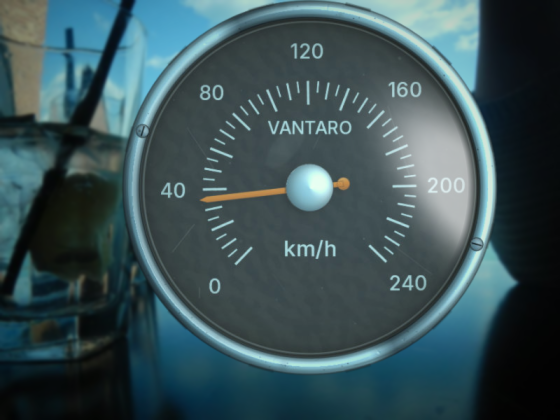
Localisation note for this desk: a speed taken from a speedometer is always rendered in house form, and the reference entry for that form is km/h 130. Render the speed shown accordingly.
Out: km/h 35
